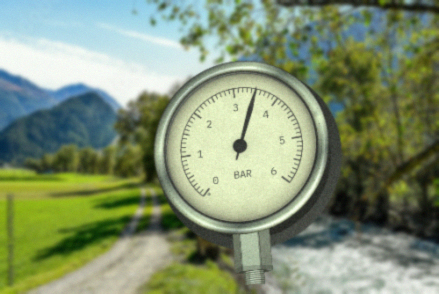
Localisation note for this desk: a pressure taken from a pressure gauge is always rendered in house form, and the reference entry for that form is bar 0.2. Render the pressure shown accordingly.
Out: bar 3.5
